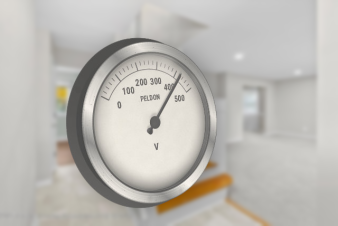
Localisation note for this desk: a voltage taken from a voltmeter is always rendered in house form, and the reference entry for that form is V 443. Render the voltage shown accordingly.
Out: V 420
